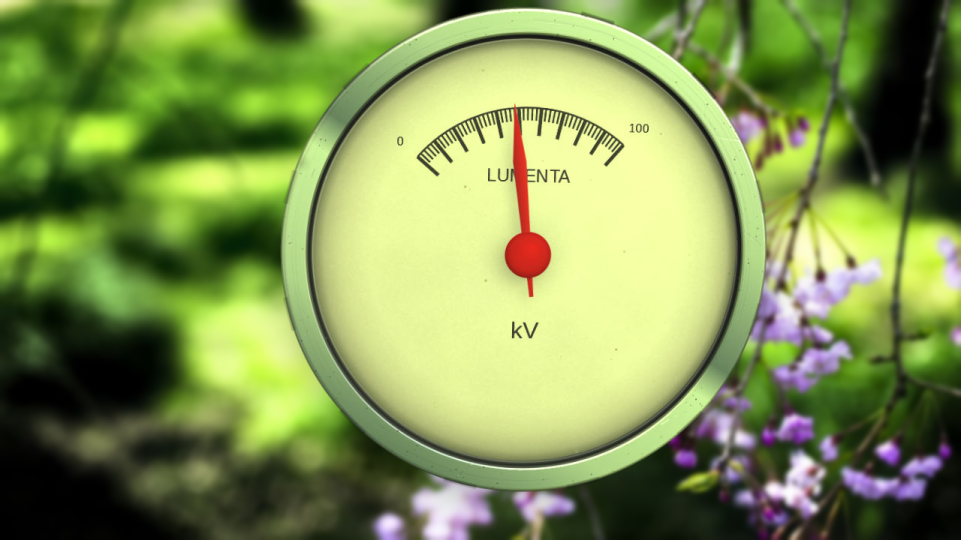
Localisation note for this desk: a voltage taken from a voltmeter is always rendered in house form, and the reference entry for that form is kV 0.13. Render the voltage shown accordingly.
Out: kV 48
